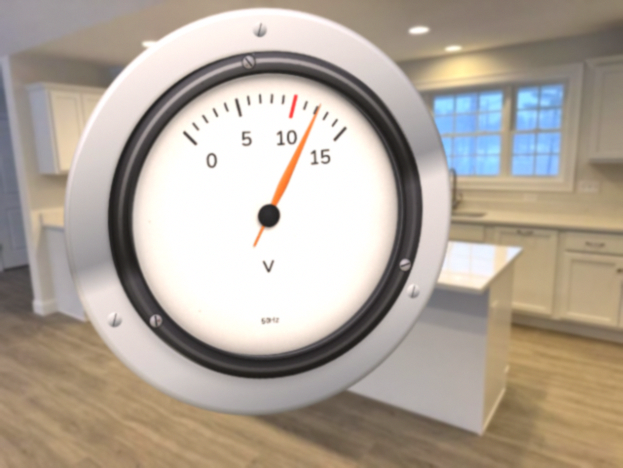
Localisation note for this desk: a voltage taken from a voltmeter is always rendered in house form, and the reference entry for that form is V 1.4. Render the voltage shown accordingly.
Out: V 12
